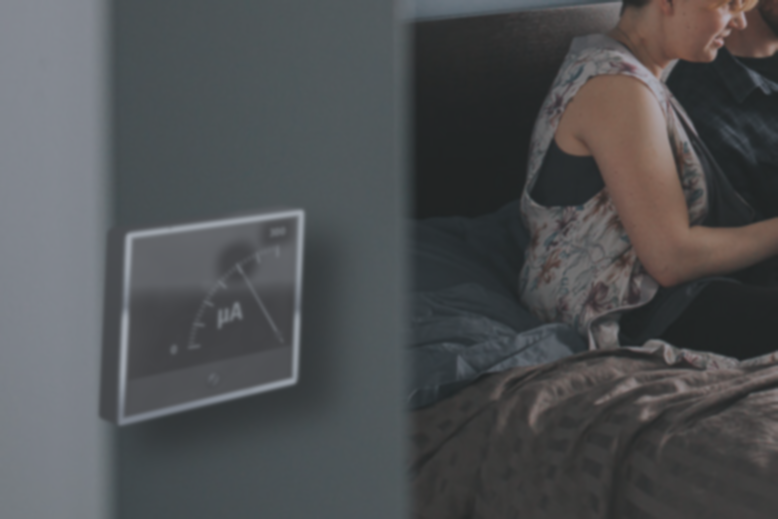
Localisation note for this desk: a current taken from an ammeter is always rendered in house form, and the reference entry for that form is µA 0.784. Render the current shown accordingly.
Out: µA 200
